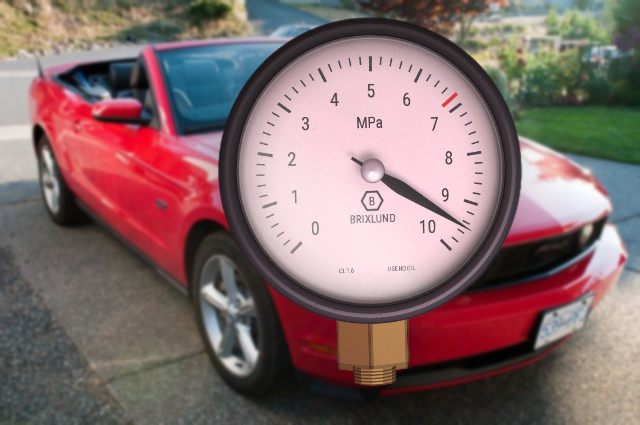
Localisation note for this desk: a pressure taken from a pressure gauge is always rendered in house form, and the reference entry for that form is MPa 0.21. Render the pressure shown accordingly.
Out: MPa 9.5
